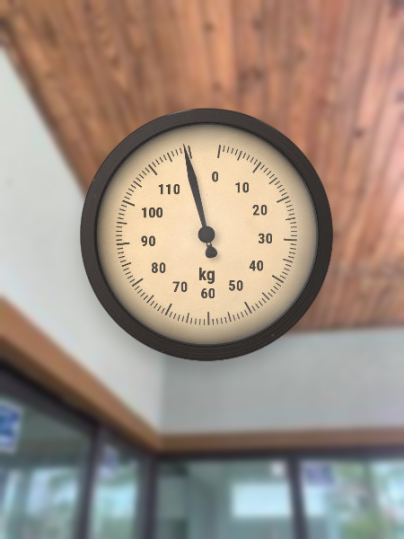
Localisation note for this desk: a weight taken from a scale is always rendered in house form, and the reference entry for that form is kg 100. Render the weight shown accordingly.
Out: kg 119
